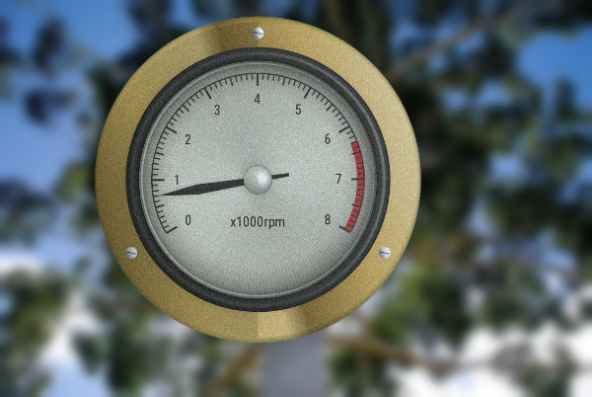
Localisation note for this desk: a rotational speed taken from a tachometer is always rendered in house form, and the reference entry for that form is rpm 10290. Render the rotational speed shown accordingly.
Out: rpm 700
